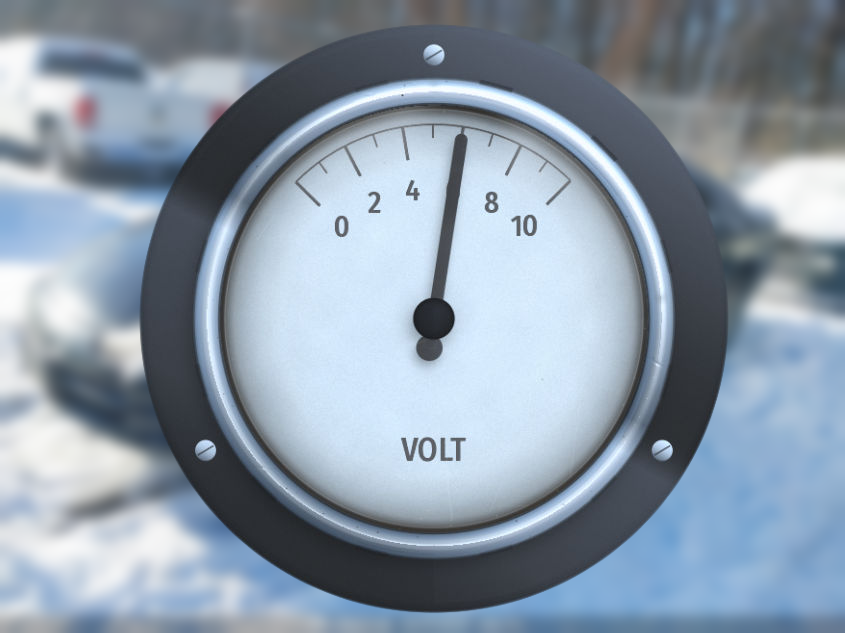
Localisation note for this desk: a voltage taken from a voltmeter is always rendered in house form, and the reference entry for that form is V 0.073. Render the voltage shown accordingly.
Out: V 6
